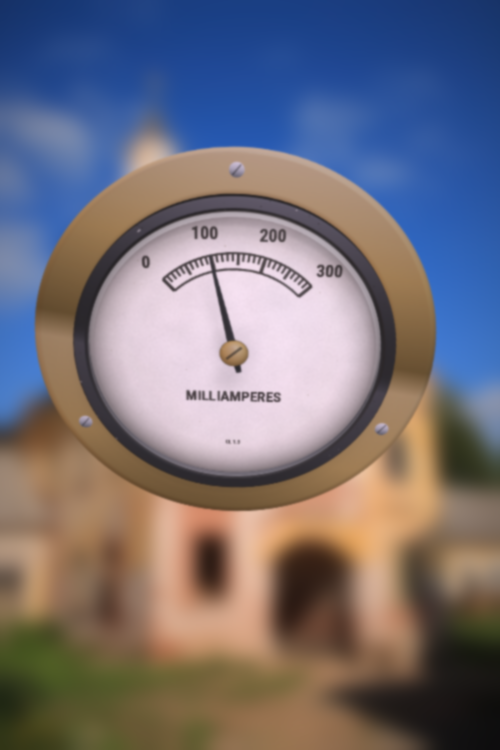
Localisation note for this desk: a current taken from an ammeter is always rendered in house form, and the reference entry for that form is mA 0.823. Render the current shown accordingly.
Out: mA 100
